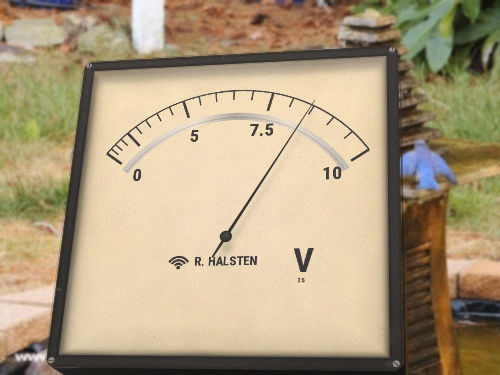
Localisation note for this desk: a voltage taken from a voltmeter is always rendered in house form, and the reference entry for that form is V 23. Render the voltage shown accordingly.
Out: V 8.5
